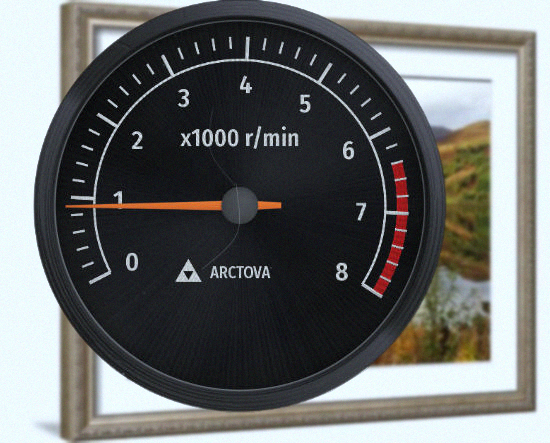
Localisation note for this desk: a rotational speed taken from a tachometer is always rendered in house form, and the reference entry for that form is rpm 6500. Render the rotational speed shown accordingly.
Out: rpm 900
